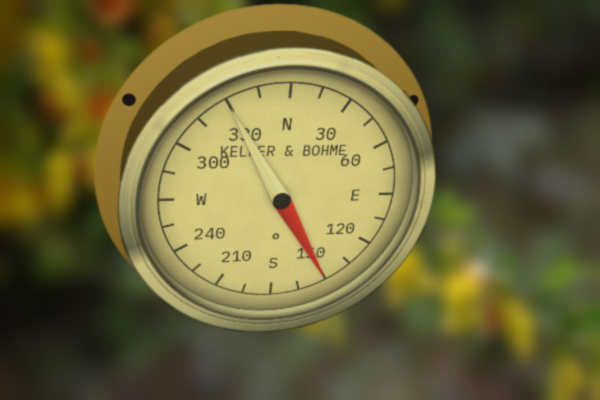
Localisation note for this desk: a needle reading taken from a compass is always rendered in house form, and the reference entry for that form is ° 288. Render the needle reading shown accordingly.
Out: ° 150
